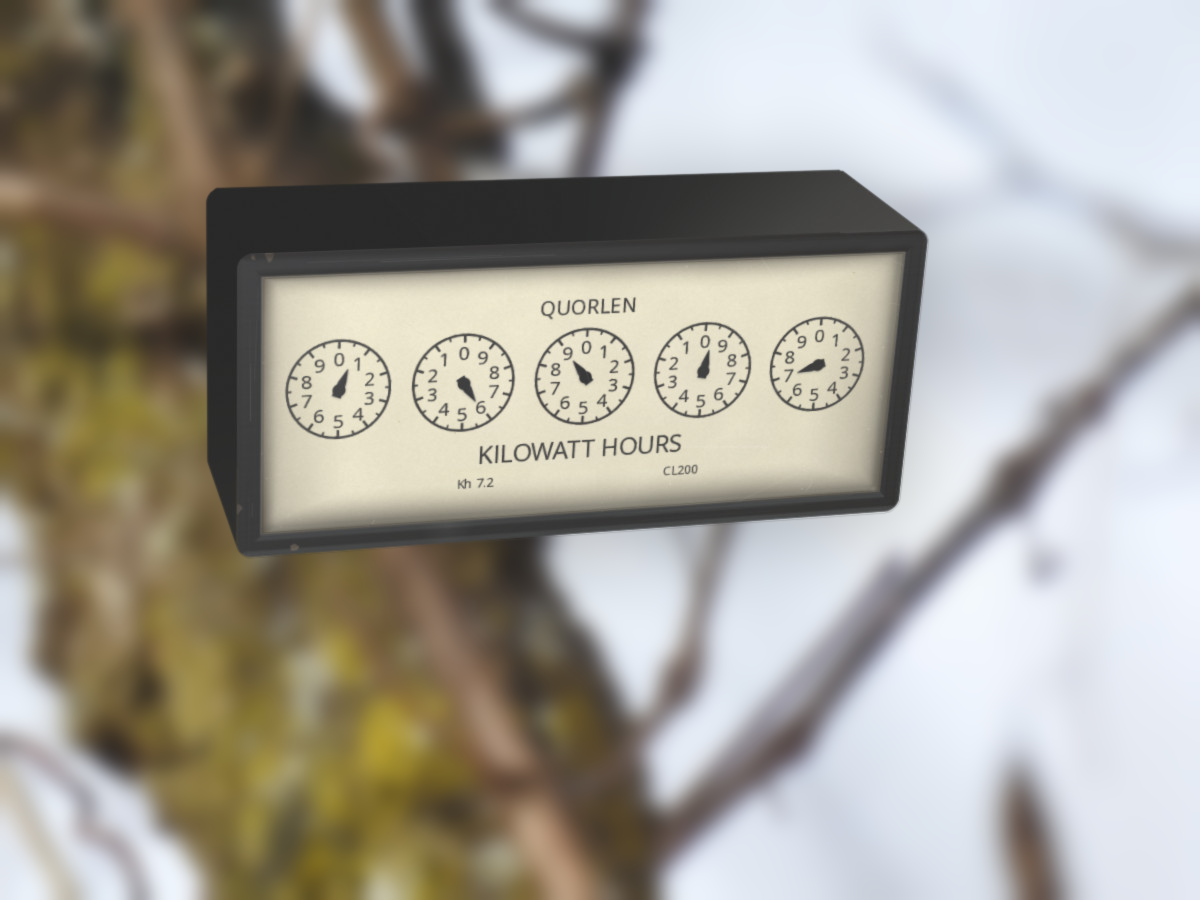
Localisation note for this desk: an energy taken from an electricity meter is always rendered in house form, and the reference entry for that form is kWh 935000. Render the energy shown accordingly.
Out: kWh 5897
